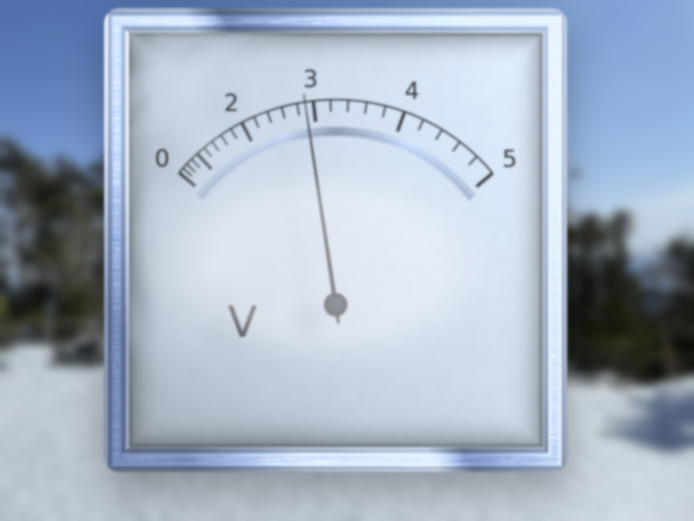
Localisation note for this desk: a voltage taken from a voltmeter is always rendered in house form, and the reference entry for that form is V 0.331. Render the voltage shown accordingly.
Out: V 2.9
